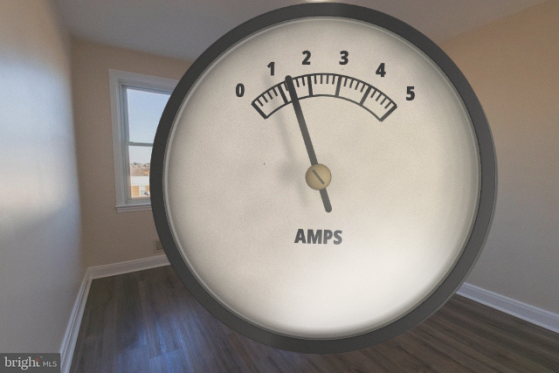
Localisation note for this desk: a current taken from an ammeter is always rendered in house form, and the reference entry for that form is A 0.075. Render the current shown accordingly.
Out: A 1.4
